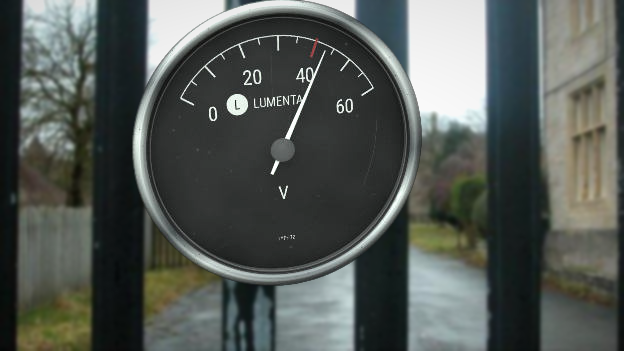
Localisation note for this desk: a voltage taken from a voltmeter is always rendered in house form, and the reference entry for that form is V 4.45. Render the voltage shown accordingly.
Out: V 42.5
